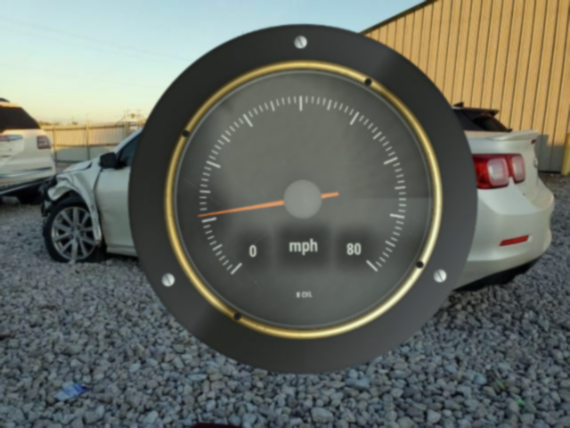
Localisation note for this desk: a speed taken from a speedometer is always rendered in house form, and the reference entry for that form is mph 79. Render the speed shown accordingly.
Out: mph 11
